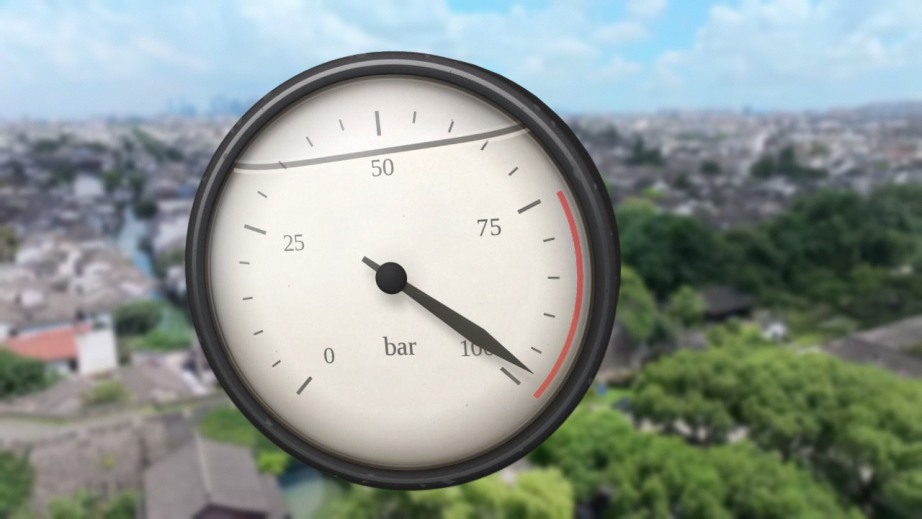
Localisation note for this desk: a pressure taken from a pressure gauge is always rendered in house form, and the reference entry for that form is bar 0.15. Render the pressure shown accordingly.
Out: bar 97.5
